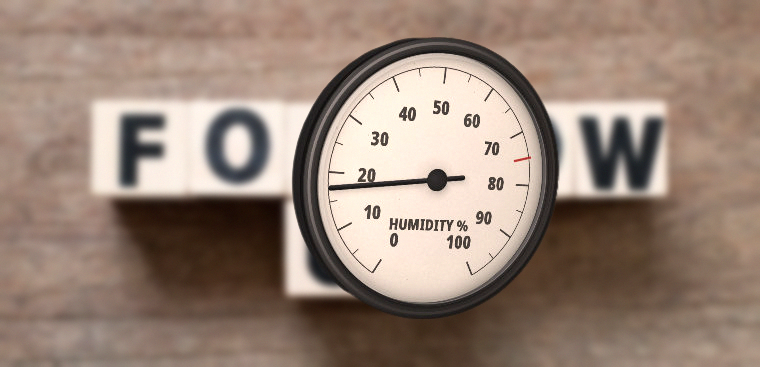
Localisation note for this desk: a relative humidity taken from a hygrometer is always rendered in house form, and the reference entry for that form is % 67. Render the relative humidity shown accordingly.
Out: % 17.5
